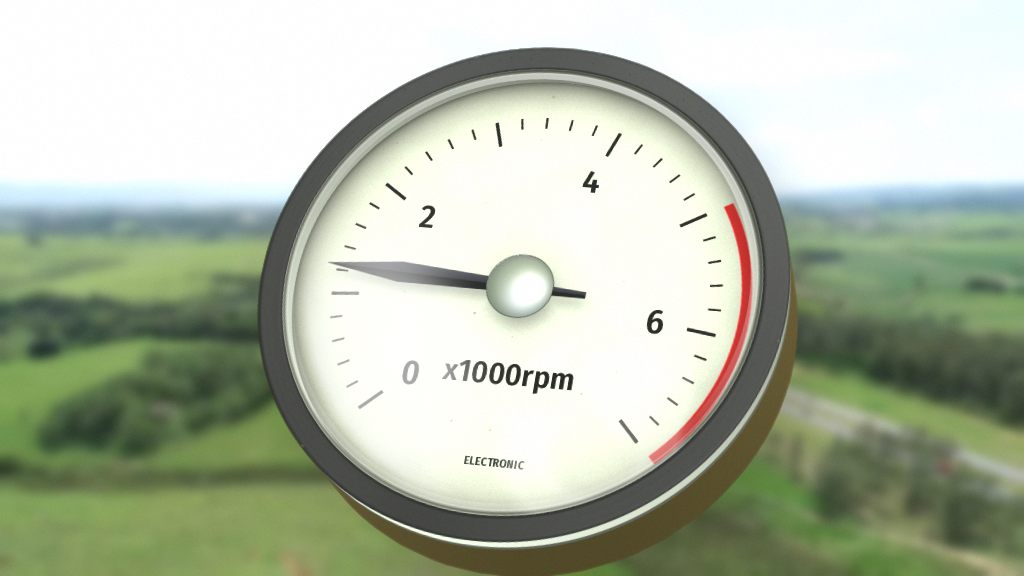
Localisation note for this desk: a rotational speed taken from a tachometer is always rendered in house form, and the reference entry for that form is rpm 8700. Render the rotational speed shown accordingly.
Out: rpm 1200
